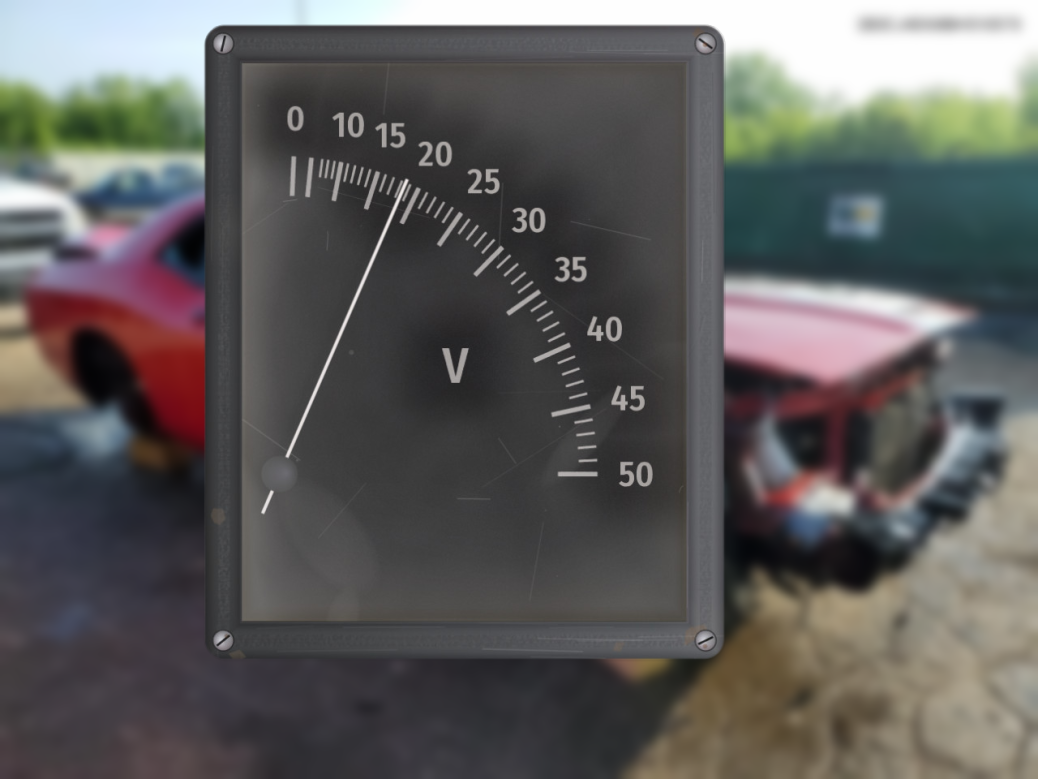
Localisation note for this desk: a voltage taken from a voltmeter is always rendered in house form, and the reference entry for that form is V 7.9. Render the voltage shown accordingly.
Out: V 18.5
